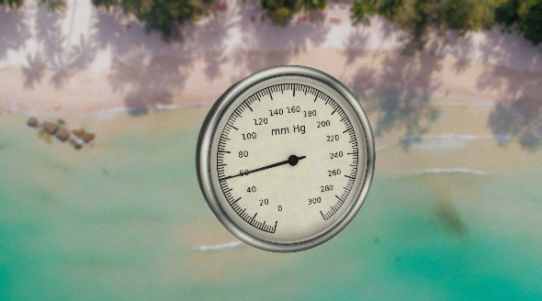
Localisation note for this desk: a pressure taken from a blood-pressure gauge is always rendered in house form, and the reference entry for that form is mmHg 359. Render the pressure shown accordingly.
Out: mmHg 60
